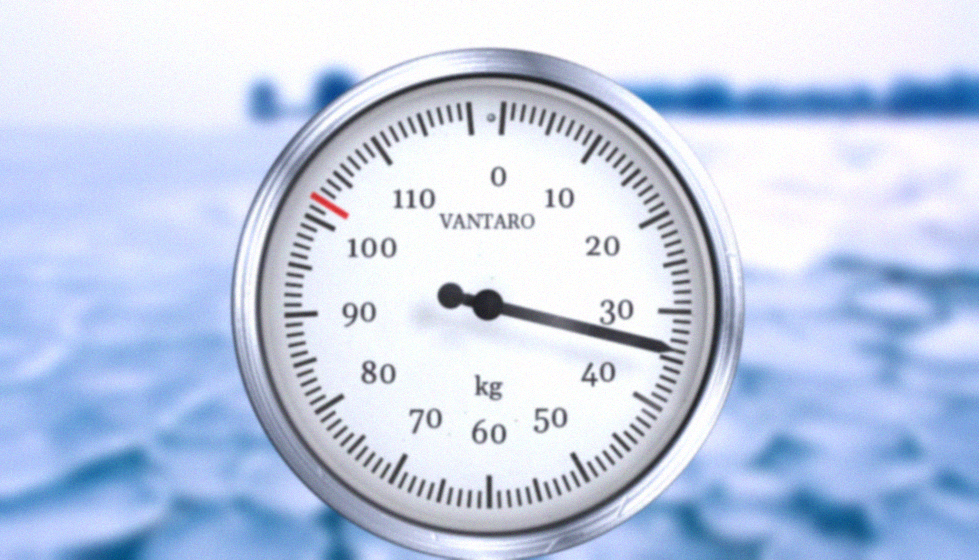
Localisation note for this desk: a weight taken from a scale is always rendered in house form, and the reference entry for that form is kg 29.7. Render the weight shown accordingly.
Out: kg 34
